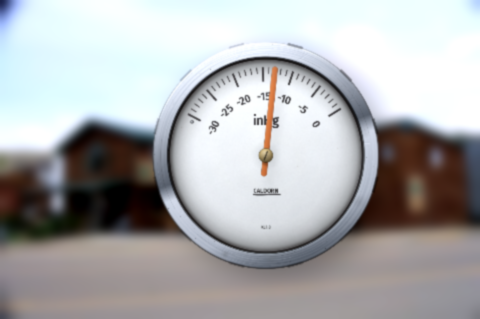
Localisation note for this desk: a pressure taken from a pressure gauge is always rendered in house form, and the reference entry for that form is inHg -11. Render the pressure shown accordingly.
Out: inHg -13
